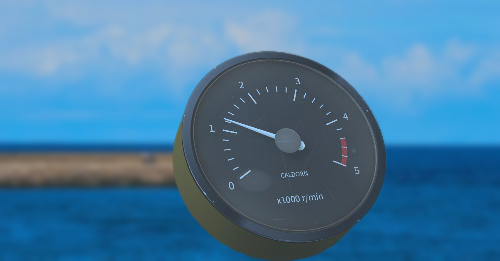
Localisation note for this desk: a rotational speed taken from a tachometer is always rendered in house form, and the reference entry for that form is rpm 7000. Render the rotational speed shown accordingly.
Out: rpm 1200
